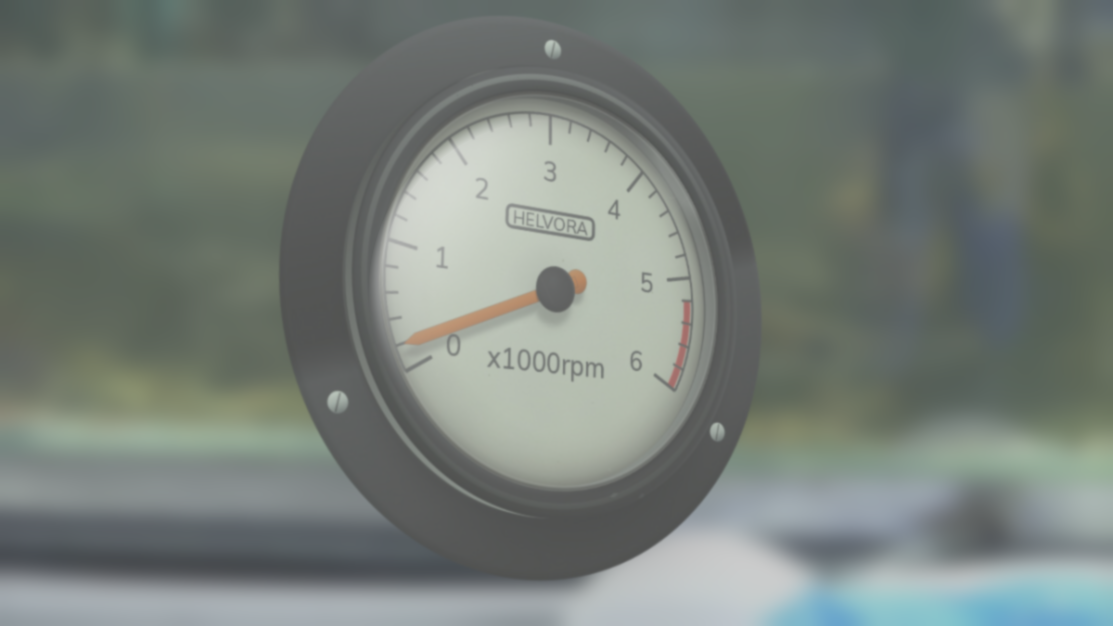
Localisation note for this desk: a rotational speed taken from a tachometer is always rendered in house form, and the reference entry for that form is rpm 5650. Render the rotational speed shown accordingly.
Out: rpm 200
